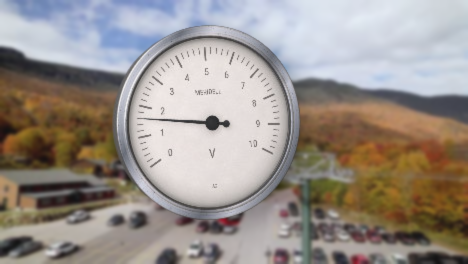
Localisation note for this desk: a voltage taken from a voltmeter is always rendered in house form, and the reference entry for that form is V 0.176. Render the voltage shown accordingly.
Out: V 1.6
